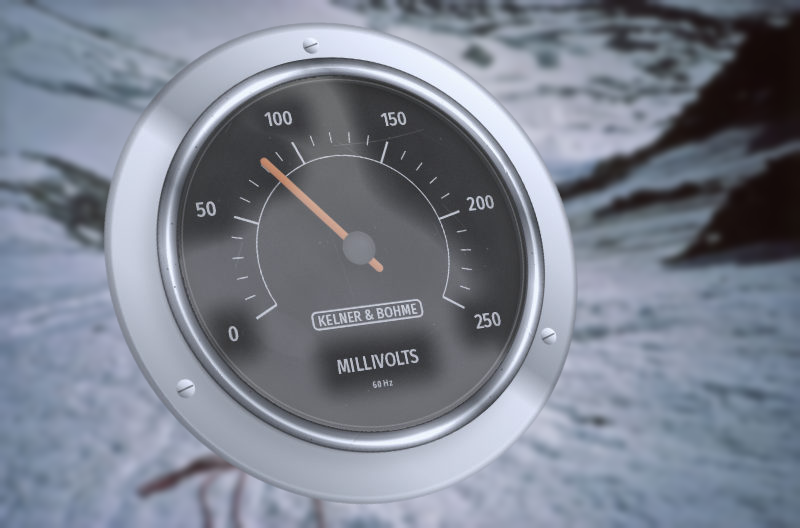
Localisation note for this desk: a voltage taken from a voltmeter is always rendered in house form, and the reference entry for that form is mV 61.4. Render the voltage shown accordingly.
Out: mV 80
